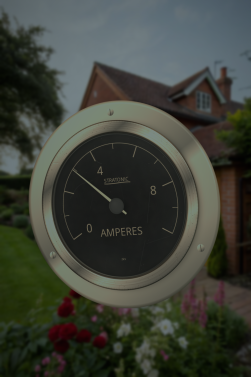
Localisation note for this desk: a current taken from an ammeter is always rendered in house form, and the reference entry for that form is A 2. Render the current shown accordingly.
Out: A 3
